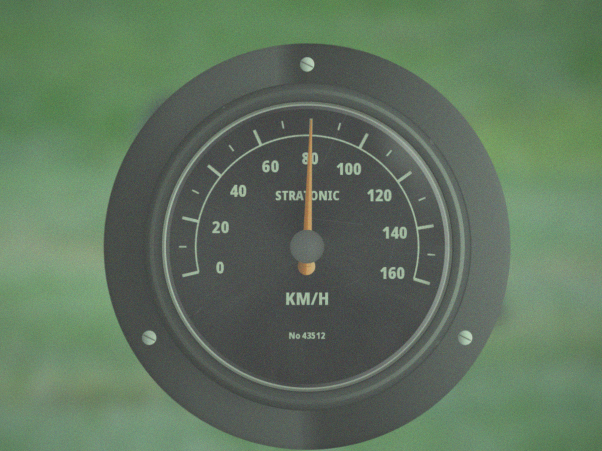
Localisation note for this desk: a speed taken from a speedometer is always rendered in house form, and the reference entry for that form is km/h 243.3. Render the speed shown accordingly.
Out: km/h 80
